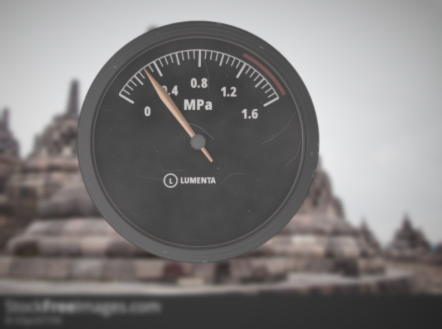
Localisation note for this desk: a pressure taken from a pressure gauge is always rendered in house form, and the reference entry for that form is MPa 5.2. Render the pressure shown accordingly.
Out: MPa 0.3
